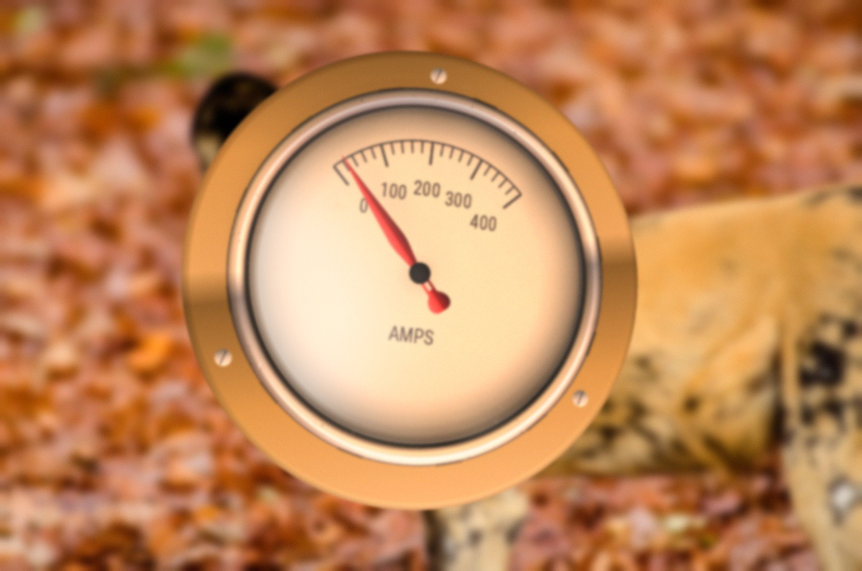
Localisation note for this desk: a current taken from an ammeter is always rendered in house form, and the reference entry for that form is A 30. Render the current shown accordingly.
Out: A 20
